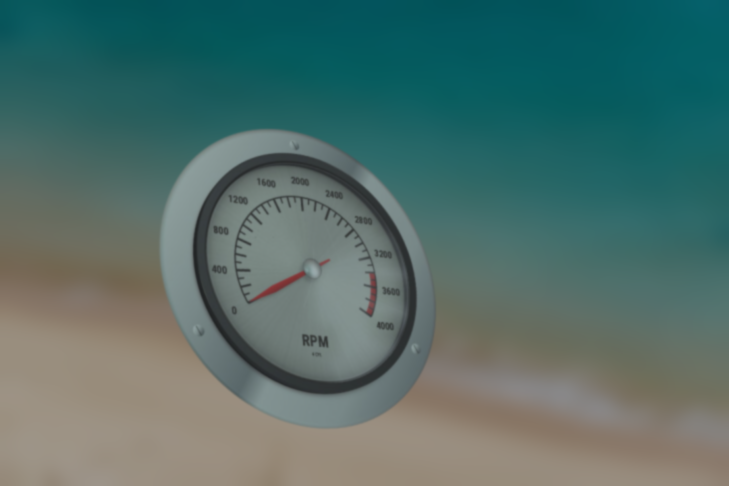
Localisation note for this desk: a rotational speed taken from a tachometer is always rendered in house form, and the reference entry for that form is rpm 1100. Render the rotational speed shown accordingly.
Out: rpm 0
